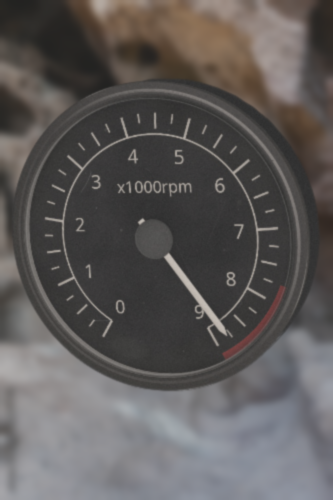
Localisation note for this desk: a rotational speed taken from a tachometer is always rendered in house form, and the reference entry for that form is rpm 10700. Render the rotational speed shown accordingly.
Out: rpm 8750
